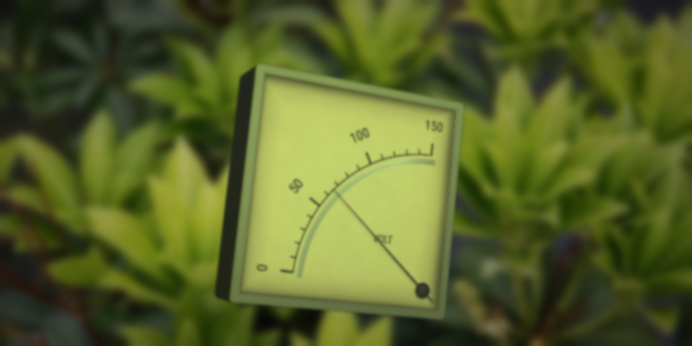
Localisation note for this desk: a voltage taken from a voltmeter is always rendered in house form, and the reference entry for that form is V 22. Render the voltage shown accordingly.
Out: V 65
